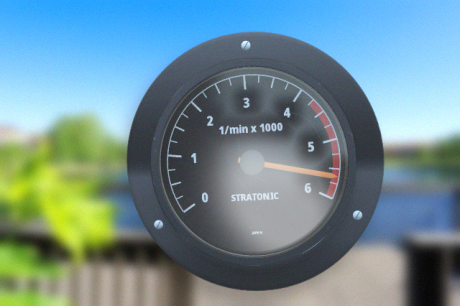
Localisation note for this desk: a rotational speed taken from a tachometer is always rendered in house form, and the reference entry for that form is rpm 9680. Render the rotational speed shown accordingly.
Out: rpm 5625
